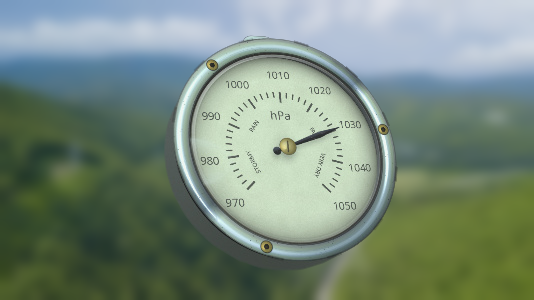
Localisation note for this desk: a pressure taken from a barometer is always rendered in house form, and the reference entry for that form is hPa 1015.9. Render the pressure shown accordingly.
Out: hPa 1030
